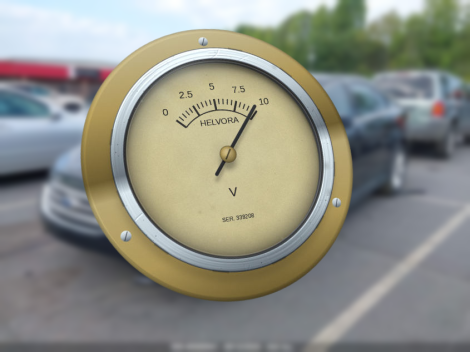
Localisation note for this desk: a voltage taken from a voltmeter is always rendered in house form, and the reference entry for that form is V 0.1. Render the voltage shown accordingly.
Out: V 9.5
